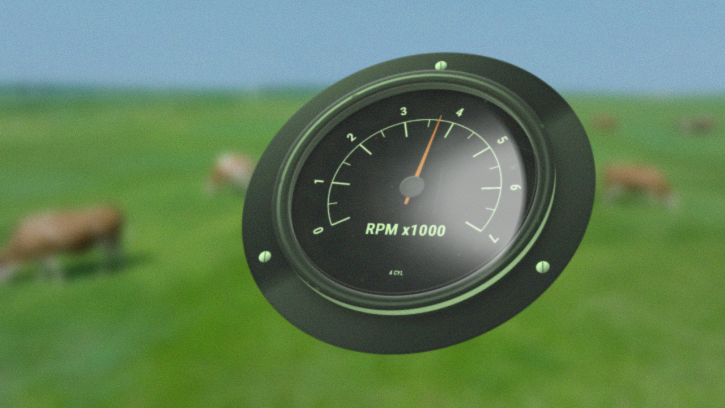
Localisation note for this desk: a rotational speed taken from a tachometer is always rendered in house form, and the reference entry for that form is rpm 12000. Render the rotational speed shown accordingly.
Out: rpm 3750
